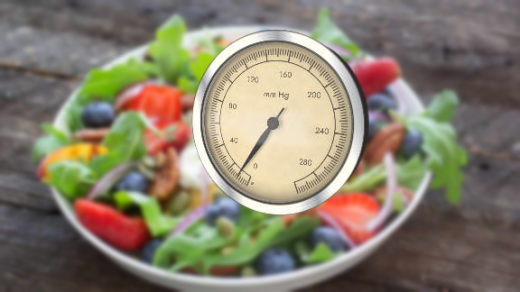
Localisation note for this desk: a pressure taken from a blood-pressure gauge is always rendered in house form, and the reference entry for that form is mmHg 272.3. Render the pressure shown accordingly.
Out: mmHg 10
